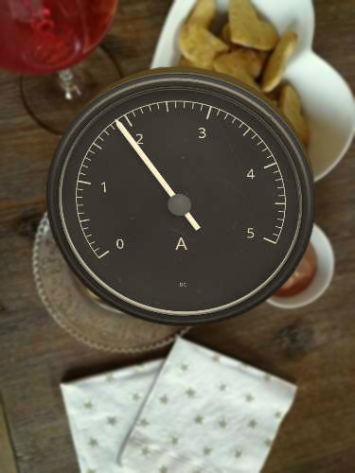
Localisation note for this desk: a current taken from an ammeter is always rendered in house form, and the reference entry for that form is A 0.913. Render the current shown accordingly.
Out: A 1.9
